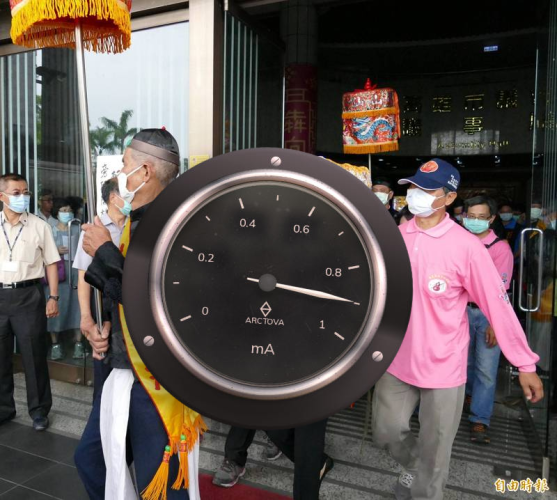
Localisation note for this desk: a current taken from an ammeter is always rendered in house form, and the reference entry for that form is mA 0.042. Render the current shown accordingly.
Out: mA 0.9
